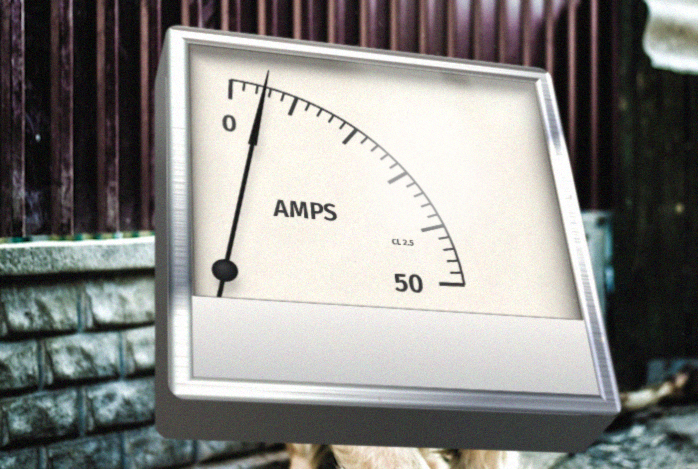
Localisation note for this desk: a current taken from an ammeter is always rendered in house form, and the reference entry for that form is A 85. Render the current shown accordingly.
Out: A 5
